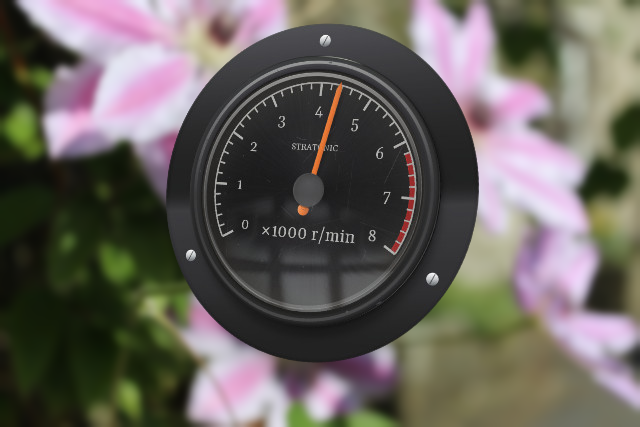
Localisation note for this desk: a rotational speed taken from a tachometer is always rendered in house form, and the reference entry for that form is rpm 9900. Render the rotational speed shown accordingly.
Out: rpm 4400
